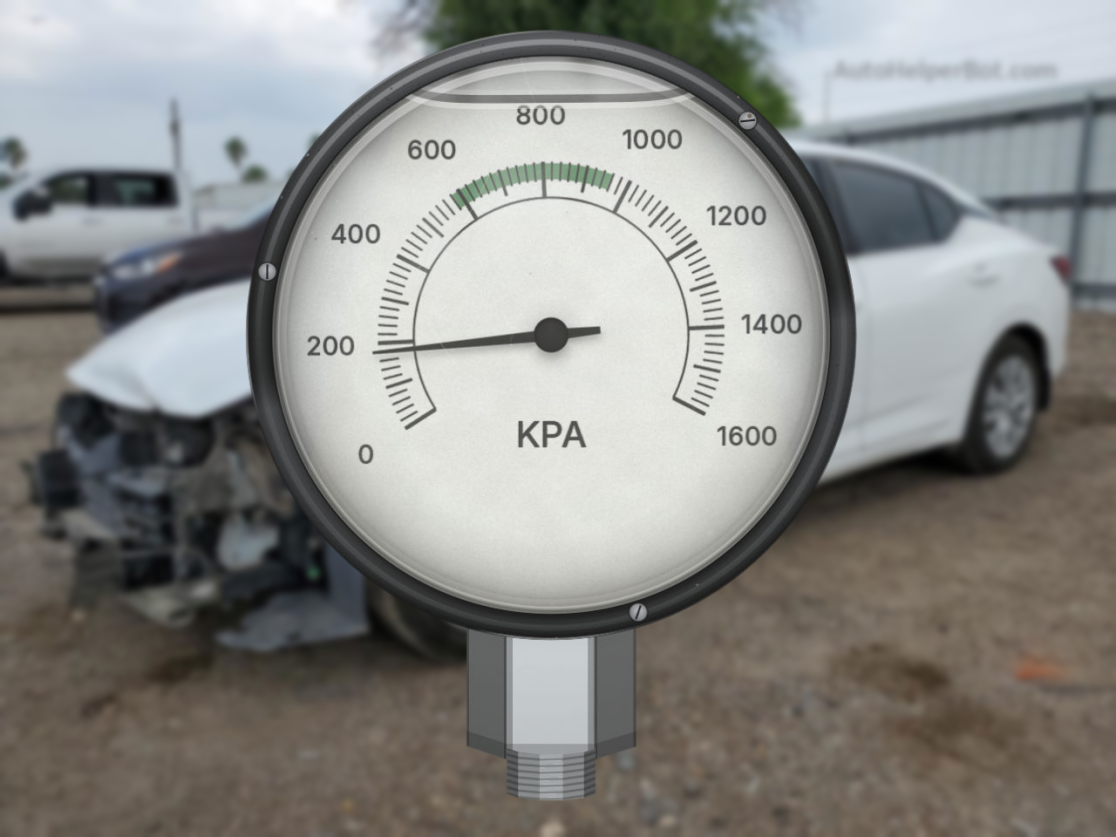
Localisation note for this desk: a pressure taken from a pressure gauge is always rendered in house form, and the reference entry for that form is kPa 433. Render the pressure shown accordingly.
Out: kPa 180
